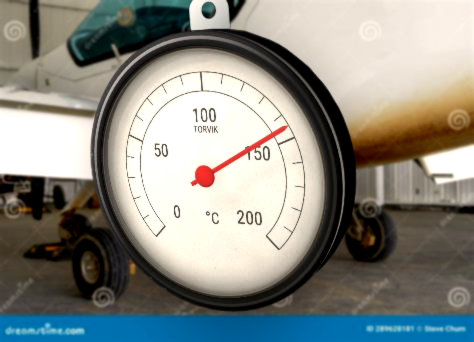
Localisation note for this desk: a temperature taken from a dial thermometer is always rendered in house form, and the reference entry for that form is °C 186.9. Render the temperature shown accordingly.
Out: °C 145
